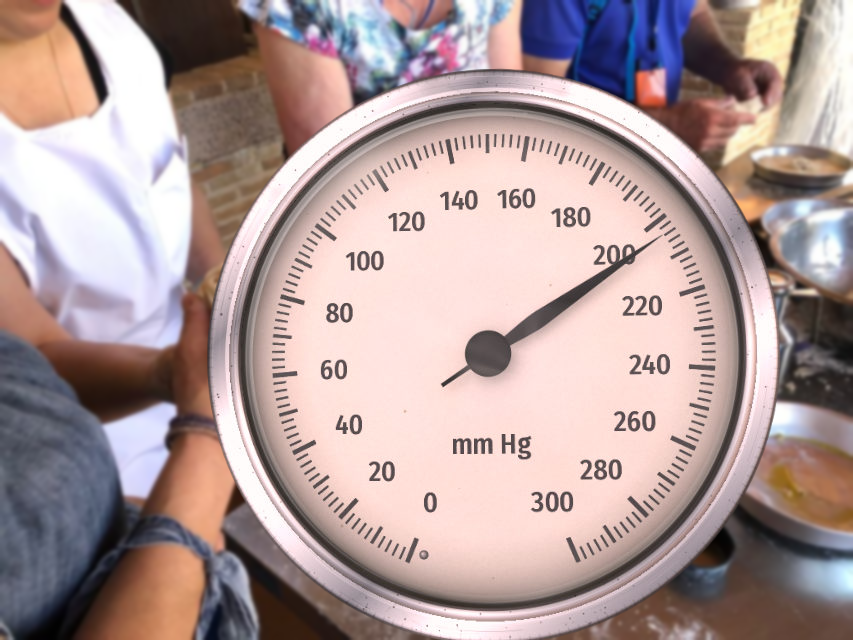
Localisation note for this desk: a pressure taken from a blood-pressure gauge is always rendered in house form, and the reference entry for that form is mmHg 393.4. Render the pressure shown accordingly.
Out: mmHg 204
